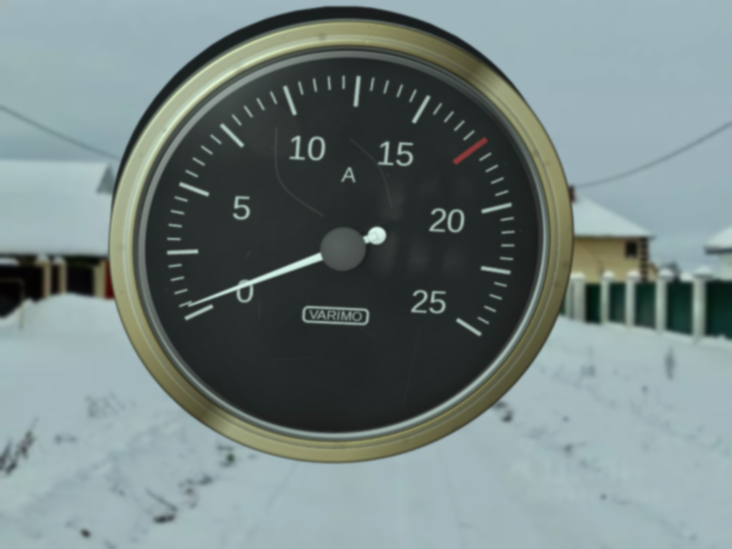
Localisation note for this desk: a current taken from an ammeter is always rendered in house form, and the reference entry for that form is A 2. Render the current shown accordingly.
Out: A 0.5
